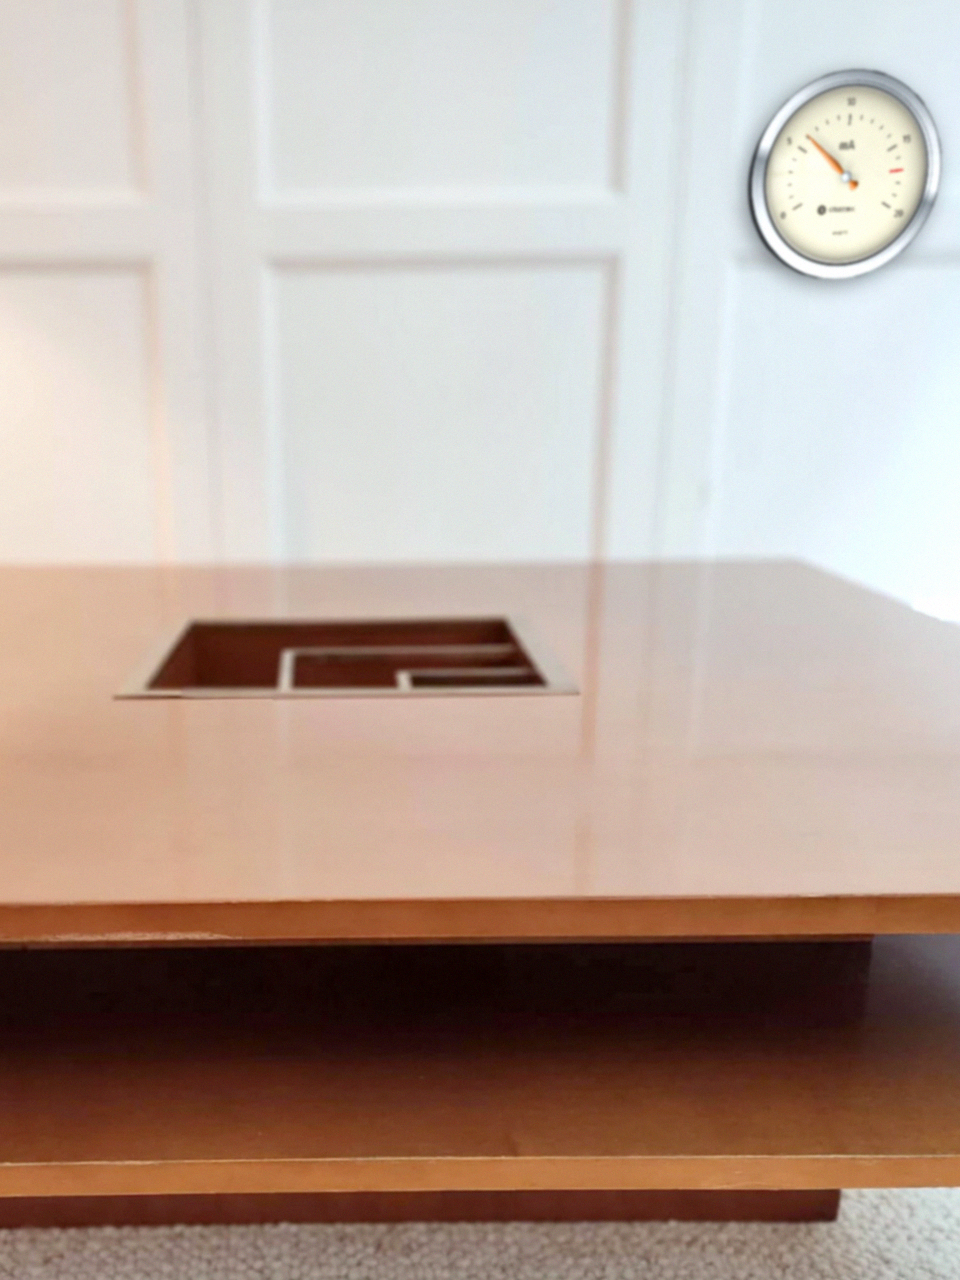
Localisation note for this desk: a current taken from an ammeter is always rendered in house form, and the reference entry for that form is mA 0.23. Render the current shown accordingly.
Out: mA 6
